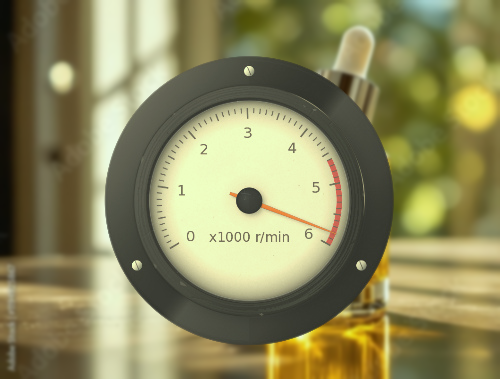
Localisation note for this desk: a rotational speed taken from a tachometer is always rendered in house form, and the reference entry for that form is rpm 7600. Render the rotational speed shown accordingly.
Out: rpm 5800
